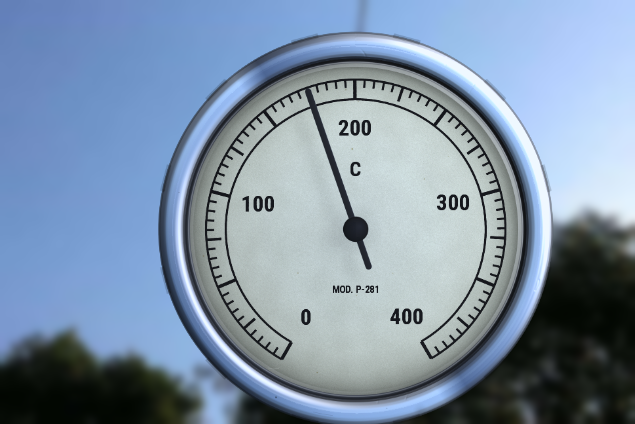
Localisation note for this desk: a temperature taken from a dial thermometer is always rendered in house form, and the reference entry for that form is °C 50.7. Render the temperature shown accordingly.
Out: °C 175
